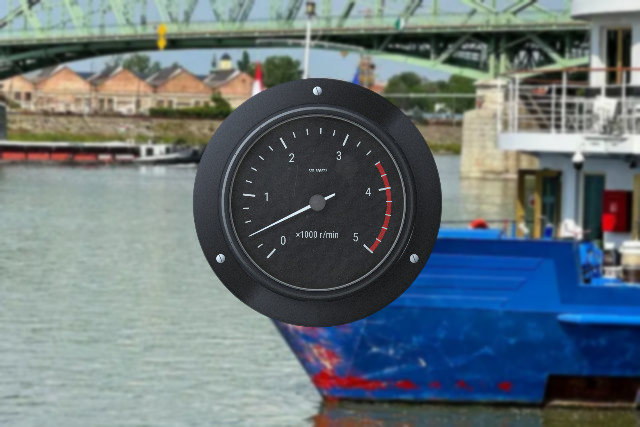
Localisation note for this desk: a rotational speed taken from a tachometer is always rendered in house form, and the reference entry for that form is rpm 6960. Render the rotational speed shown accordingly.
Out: rpm 400
